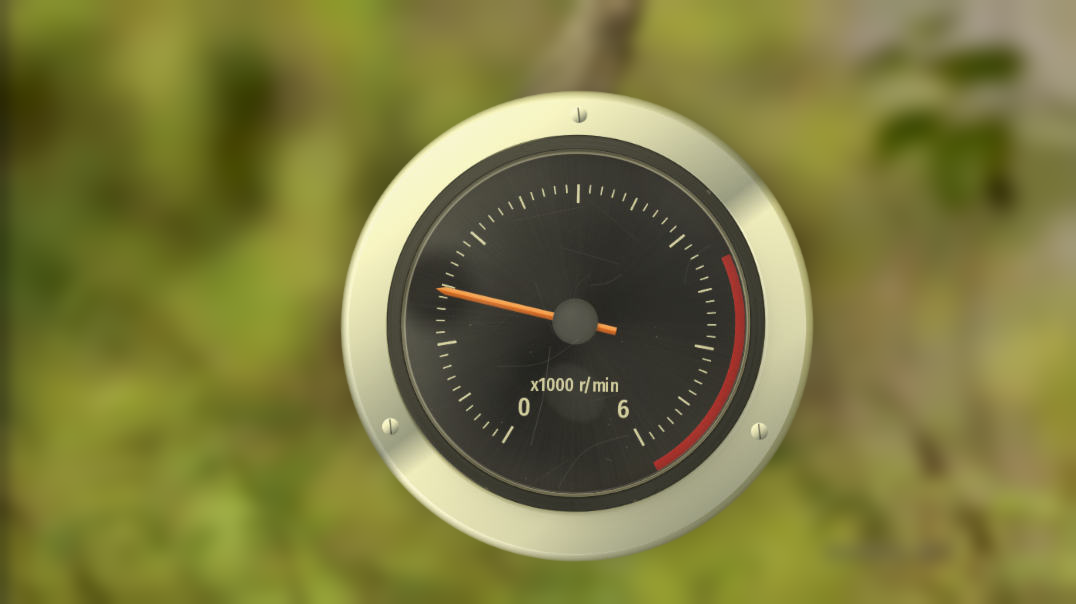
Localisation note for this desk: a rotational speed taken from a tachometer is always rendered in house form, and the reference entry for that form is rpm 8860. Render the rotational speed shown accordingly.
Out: rpm 1450
